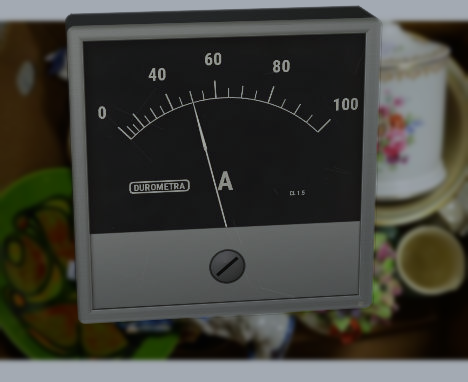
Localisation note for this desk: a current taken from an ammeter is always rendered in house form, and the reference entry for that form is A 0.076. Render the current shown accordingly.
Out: A 50
